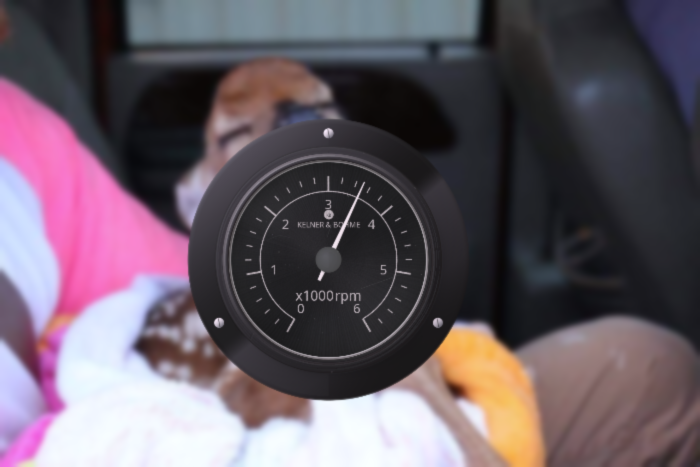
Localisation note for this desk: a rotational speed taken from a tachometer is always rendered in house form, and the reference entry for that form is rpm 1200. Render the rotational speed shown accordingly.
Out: rpm 3500
